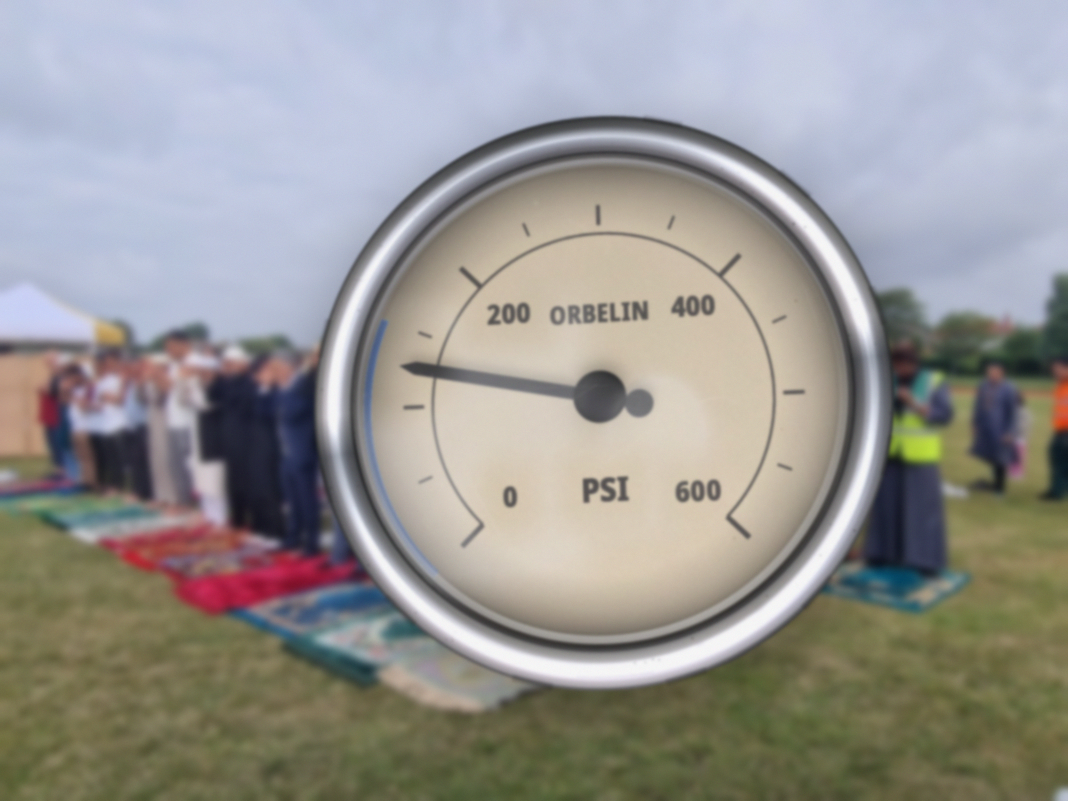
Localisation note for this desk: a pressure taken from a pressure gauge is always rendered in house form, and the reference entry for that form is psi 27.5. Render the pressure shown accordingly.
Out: psi 125
